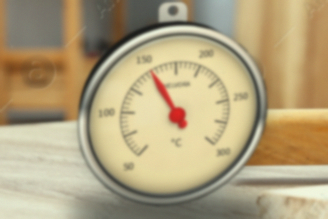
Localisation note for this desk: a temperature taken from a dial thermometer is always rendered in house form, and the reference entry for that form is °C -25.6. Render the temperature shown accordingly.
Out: °C 150
